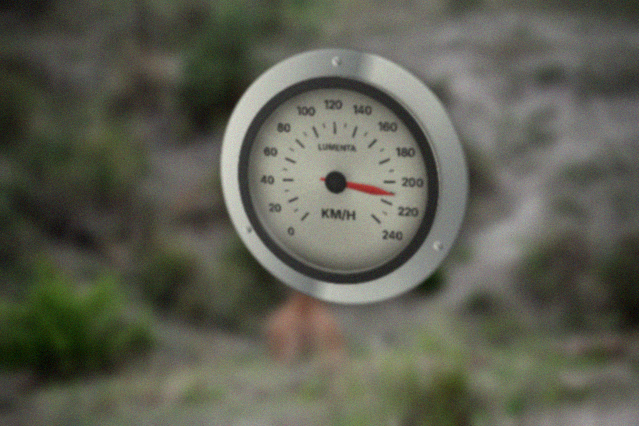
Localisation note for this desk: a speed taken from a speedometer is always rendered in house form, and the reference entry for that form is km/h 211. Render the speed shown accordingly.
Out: km/h 210
